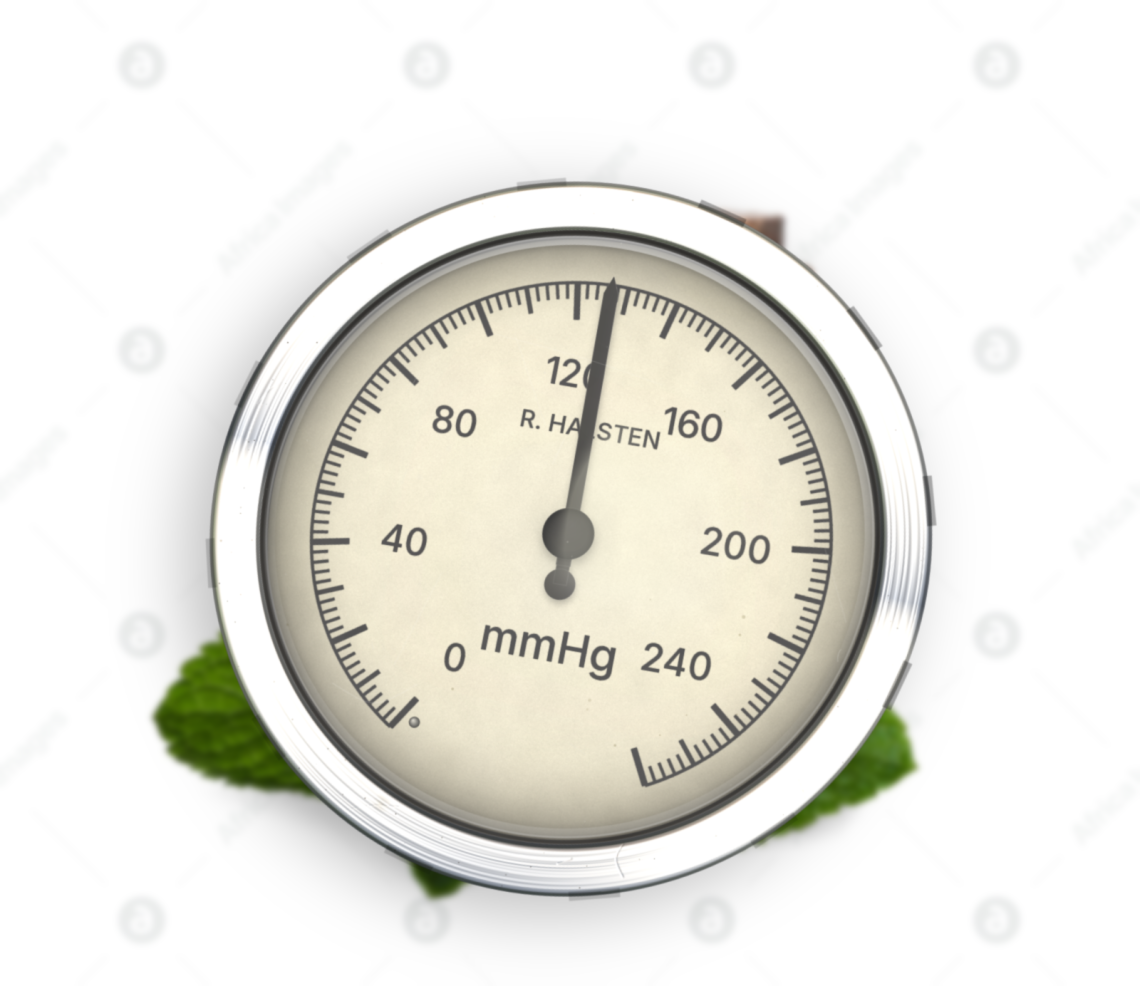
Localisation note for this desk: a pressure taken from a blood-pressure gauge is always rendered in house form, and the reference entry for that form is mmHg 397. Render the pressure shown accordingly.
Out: mmHg 127
